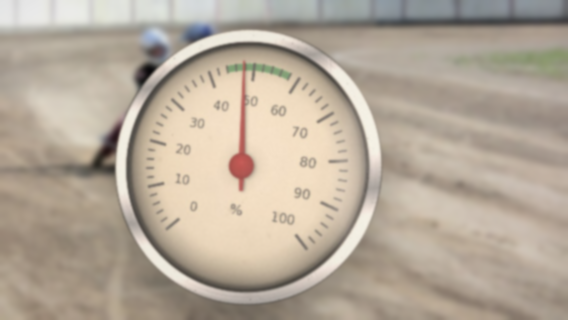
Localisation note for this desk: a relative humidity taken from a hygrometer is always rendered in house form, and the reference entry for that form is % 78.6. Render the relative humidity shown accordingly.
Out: % 48
